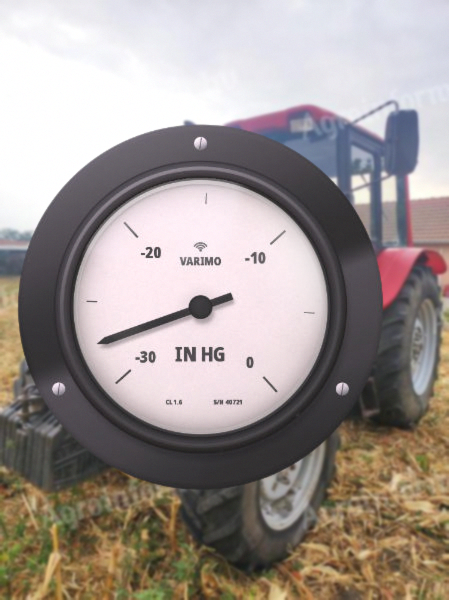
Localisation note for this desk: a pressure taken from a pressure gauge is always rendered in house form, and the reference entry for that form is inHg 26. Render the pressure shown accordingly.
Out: inHg -27.5
